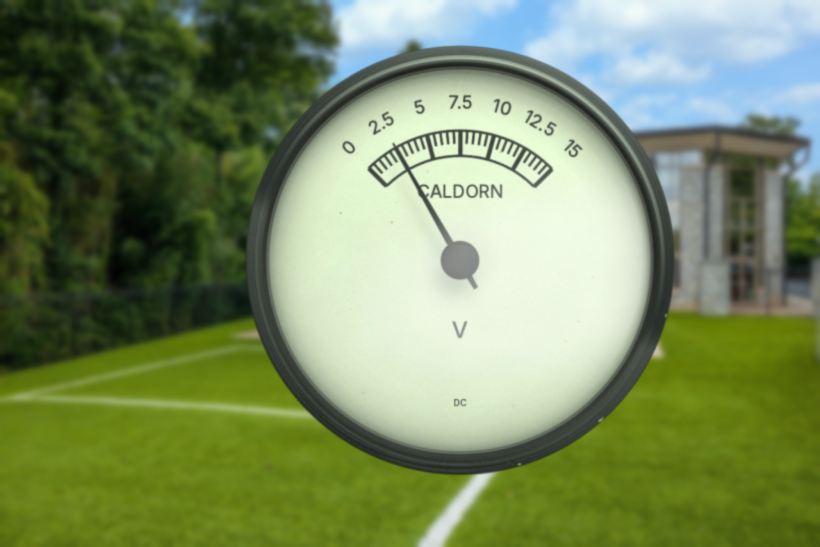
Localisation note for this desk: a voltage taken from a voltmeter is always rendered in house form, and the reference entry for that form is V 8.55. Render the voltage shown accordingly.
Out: V 2.5
